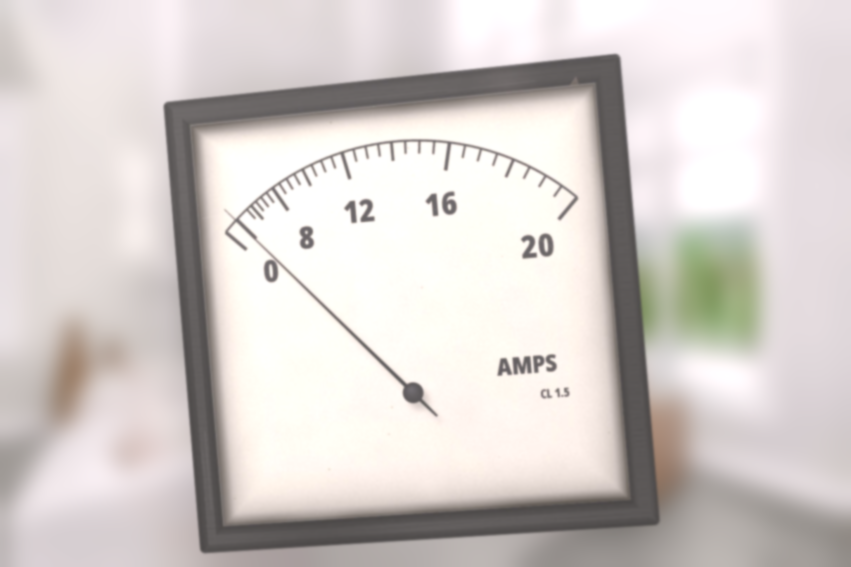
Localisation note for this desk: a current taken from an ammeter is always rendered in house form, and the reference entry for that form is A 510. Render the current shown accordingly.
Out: A 4
